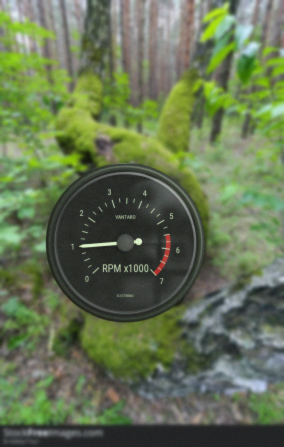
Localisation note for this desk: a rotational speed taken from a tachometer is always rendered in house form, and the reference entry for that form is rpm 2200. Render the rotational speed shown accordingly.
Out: rpm 1000
